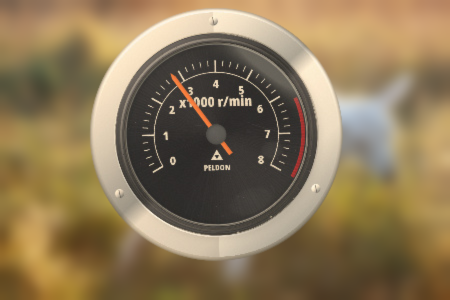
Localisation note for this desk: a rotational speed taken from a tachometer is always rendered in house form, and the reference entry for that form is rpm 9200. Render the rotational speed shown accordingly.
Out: rpm 2800
